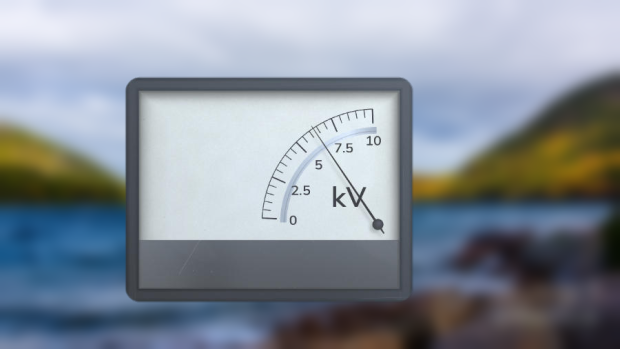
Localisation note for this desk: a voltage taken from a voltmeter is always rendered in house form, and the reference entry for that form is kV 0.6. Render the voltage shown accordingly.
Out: kV 6.25
